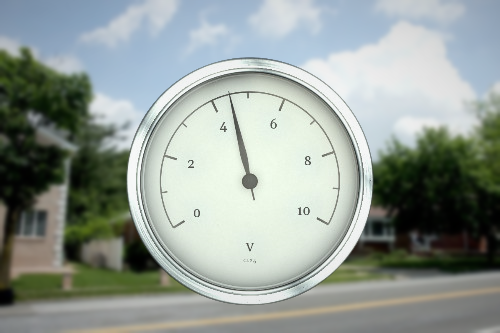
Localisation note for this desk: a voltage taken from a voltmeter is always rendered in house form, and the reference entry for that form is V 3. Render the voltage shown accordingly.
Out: V 4.5
